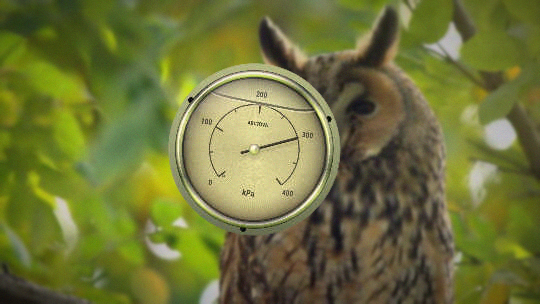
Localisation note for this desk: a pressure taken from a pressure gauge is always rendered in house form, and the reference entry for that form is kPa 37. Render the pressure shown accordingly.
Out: kPa 300
